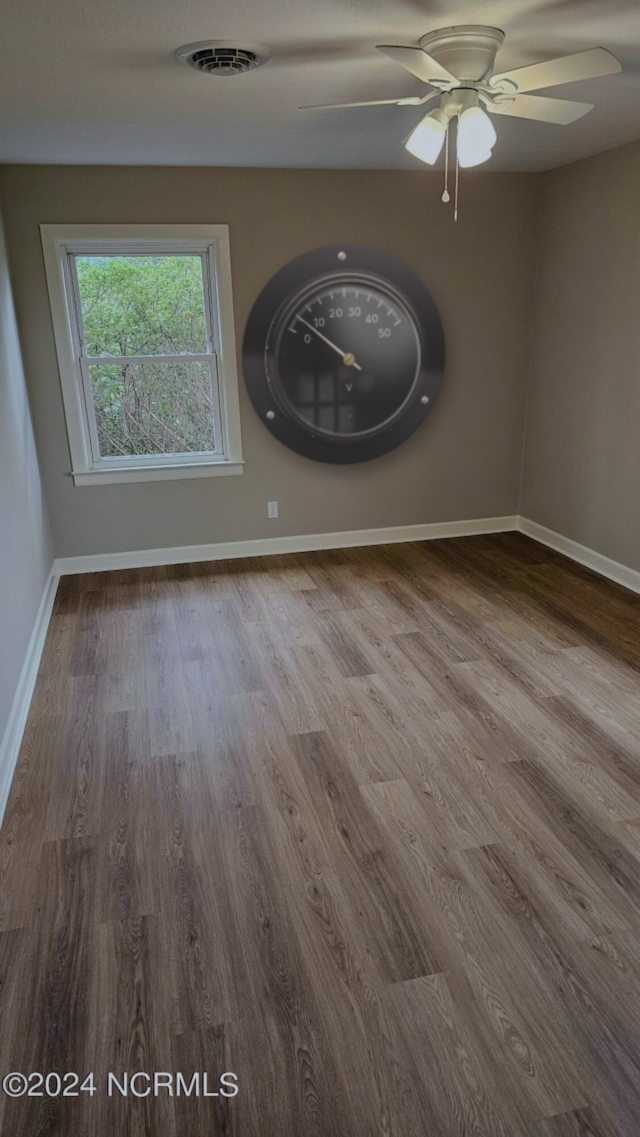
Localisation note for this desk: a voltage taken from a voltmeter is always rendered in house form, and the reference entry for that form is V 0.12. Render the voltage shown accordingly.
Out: V 5
